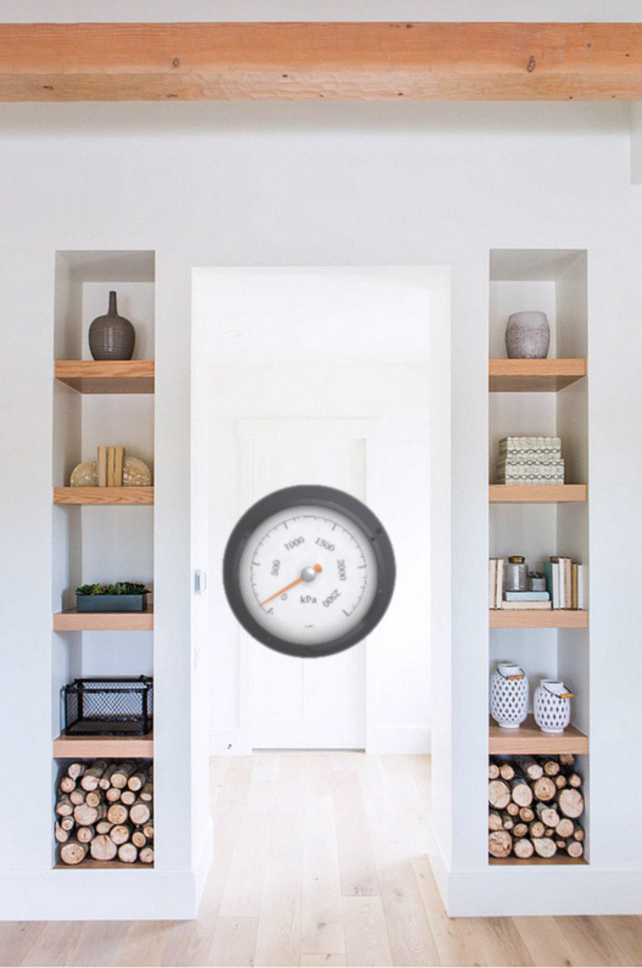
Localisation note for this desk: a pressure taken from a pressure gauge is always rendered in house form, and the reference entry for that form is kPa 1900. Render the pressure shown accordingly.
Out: kPa 100
